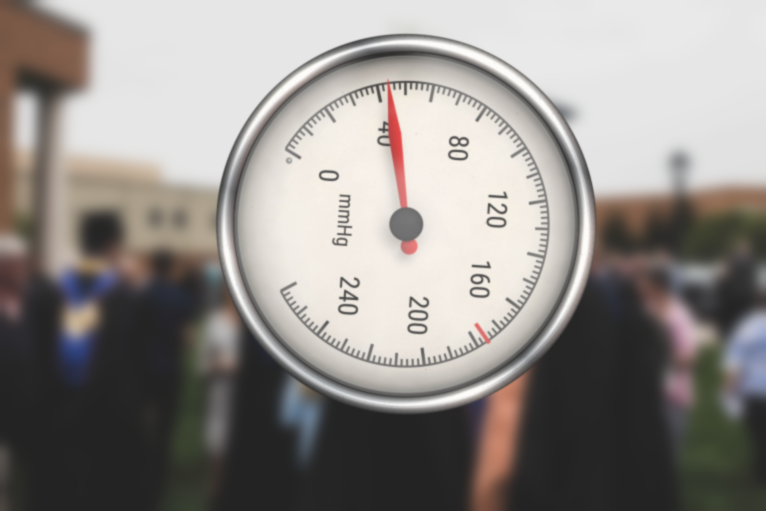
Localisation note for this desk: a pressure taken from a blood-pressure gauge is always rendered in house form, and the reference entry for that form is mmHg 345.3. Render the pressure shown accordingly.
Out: mmHg 44
